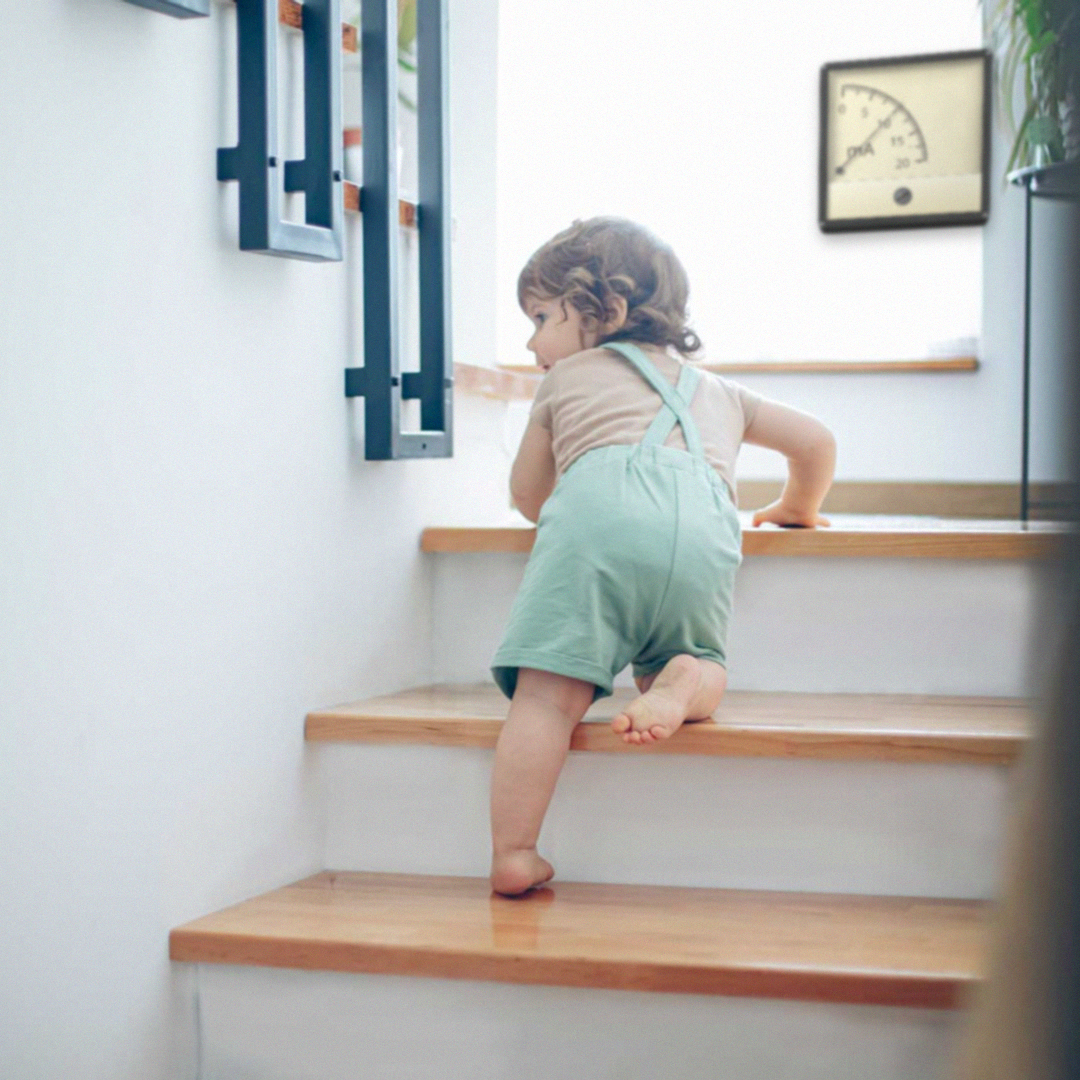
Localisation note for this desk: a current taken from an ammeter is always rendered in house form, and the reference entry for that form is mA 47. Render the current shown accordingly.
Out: mA 10
